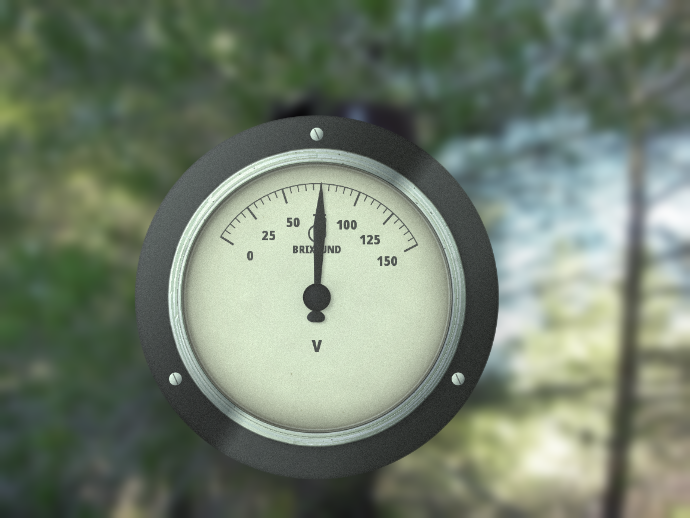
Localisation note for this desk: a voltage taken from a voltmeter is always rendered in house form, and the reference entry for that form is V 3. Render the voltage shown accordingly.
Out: V 75
